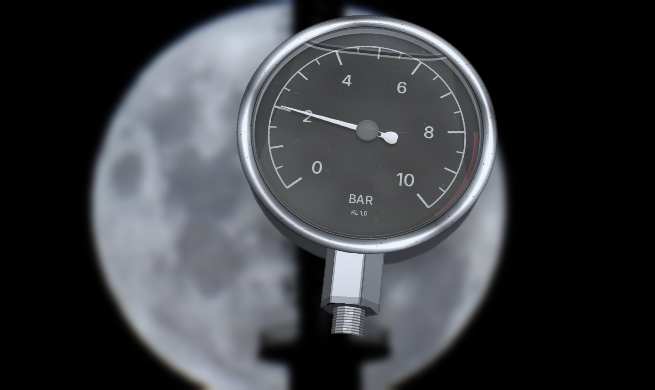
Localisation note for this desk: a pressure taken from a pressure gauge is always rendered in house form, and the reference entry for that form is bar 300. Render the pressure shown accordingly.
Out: bar 2
